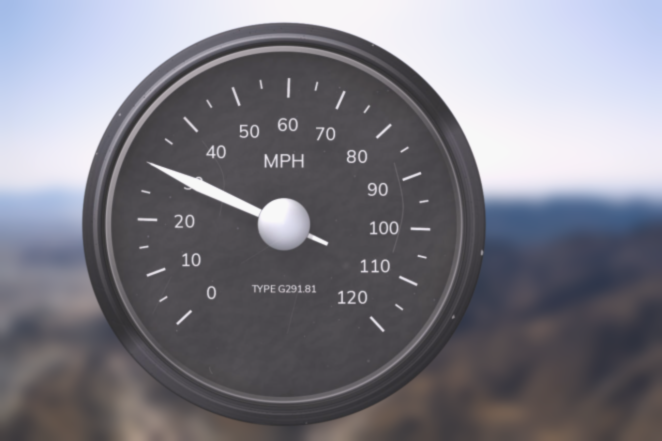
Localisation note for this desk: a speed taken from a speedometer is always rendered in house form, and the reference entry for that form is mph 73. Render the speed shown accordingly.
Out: mph 30
